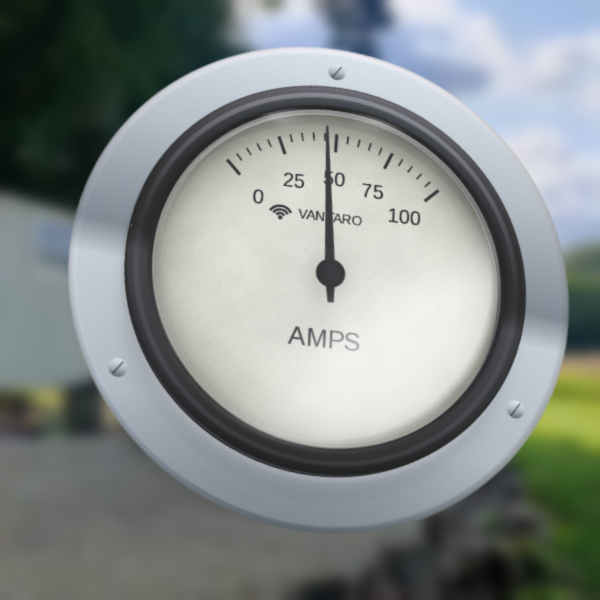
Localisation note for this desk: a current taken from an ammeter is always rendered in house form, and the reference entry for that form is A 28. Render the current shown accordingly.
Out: A 45
